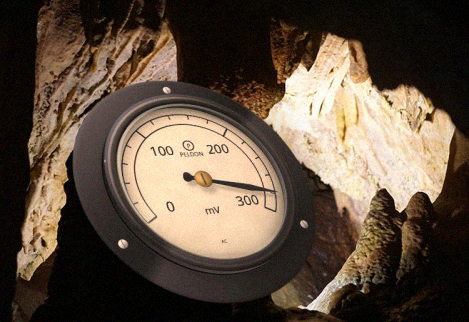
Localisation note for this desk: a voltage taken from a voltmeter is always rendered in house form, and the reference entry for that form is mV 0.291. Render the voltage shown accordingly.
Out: mV 280
